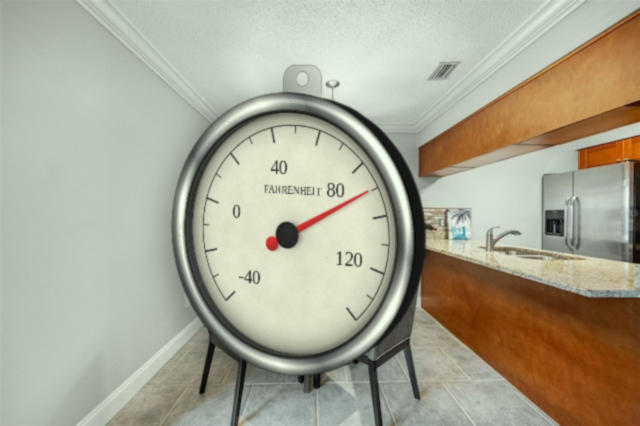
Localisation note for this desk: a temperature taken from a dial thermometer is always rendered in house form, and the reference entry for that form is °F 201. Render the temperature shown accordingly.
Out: °F 90
